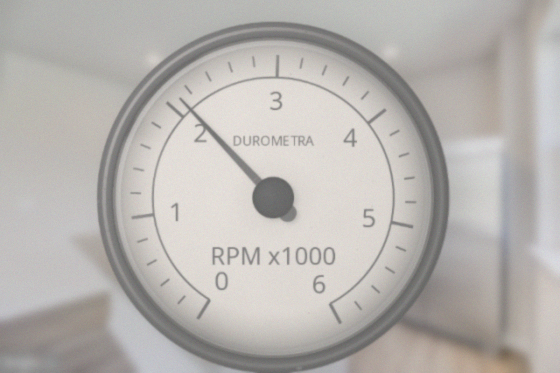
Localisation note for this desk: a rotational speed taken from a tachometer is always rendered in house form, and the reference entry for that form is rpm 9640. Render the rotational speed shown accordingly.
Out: rpm 2100
